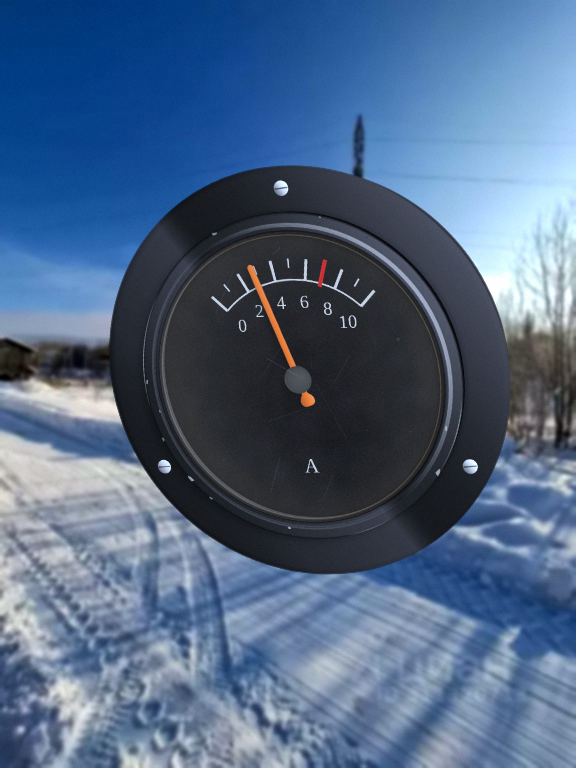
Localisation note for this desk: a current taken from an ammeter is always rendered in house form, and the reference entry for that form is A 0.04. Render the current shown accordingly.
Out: A 3
